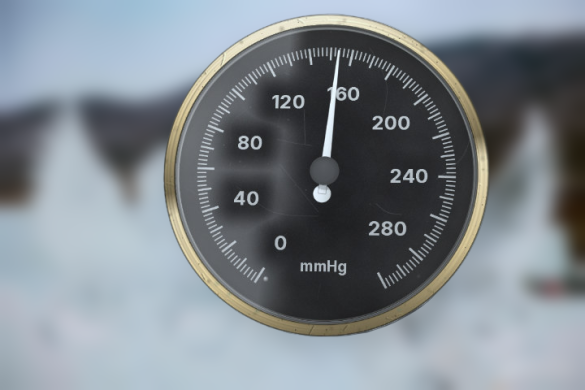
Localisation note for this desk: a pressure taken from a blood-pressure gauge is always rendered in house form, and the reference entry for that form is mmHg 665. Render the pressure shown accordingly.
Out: mmHg 154
